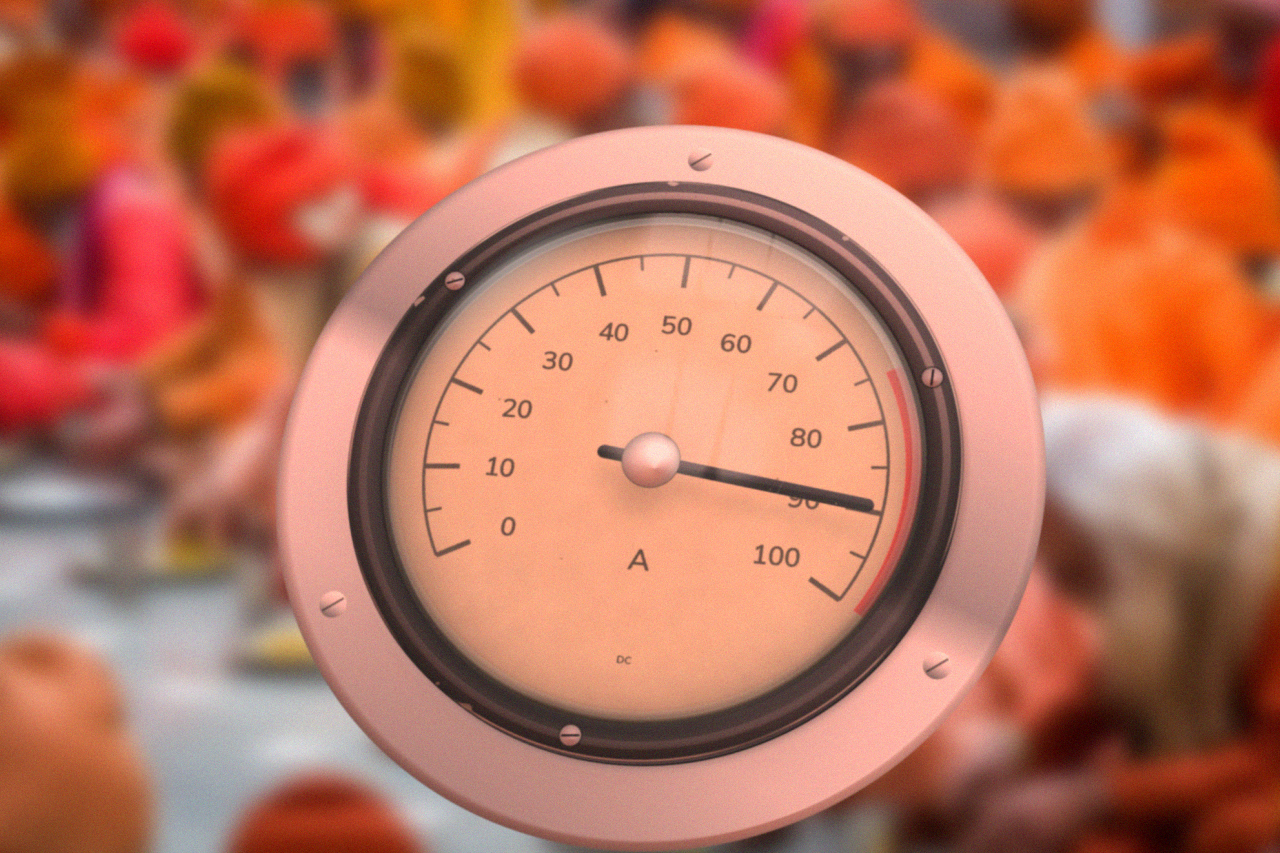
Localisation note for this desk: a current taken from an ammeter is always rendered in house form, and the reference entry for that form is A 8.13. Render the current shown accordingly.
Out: A 90
